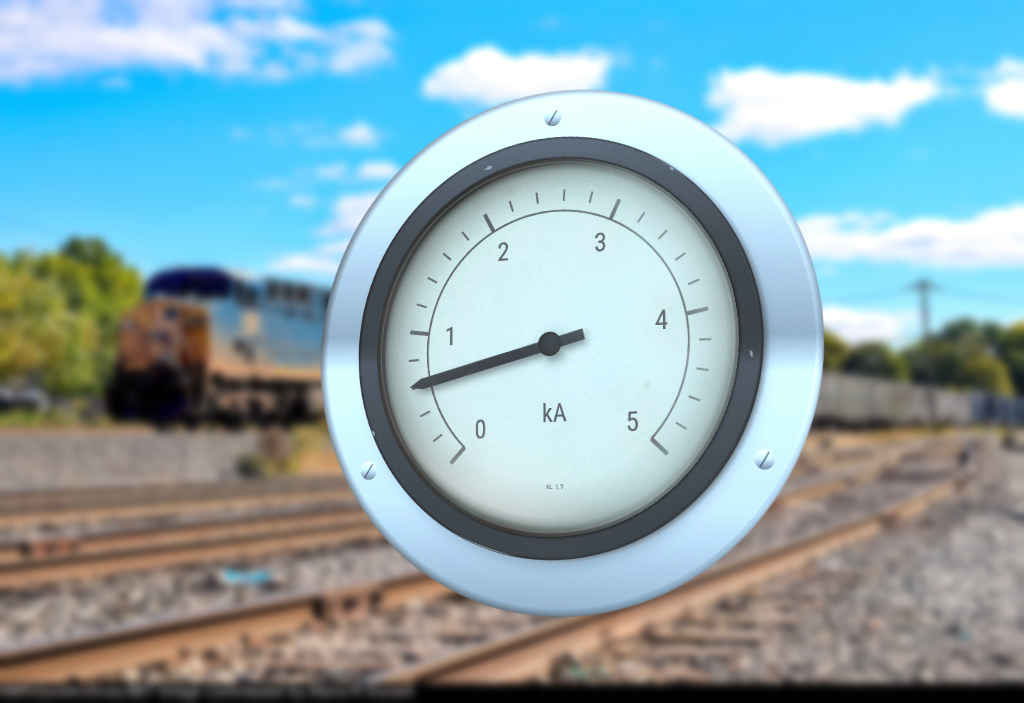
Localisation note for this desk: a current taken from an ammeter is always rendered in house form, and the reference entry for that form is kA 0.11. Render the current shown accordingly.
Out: kA 0.6
